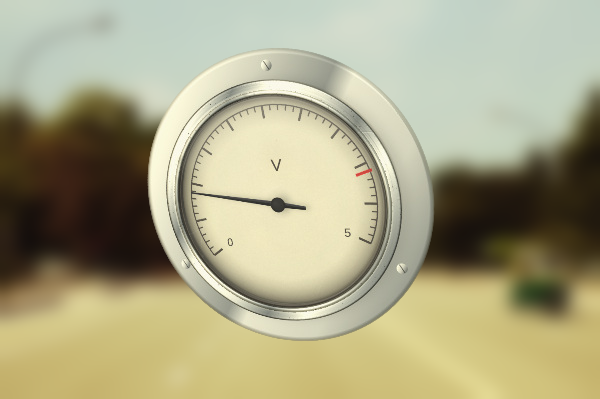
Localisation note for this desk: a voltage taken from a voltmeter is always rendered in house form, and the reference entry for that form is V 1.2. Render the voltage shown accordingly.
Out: V 0.9
